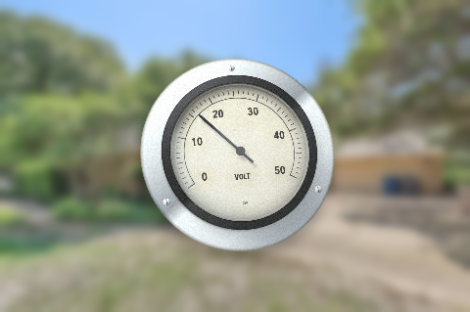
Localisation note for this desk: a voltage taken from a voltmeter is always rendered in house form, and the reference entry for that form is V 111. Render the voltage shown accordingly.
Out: V 16
